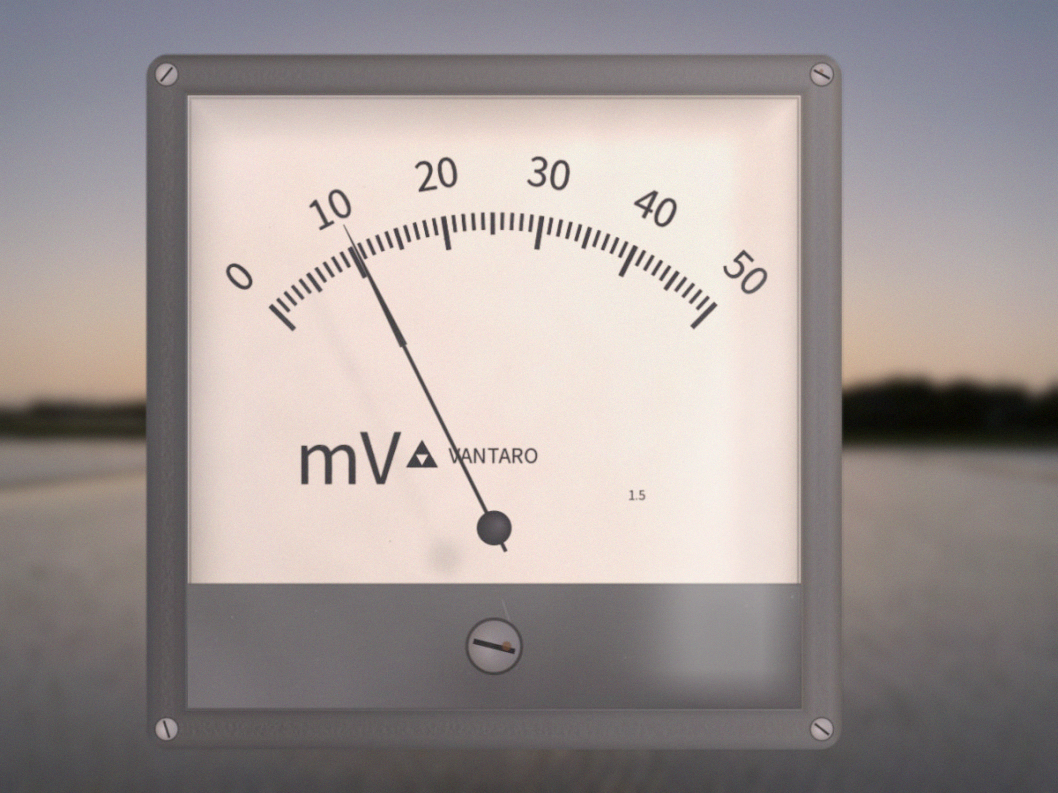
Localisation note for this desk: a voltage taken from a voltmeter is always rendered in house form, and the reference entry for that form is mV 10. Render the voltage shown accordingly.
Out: mV 10.5
